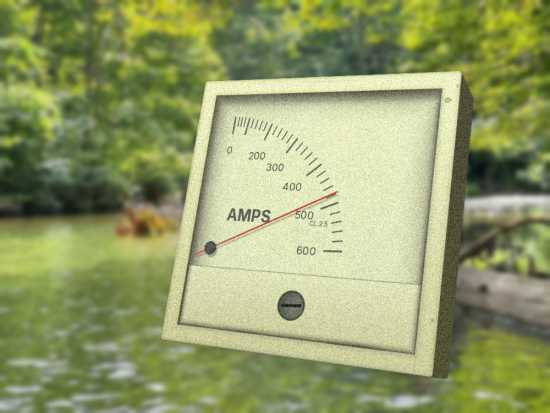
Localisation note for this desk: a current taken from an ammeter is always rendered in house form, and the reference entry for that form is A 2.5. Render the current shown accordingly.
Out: A 480
